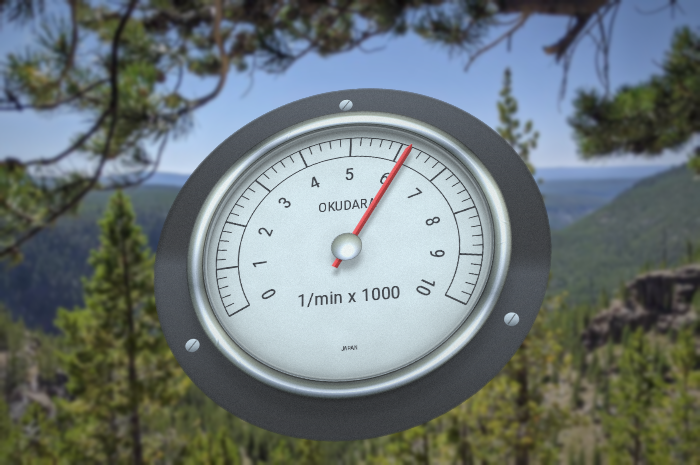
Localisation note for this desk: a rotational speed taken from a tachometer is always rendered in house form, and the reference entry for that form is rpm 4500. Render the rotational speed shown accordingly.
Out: rpm 6200
